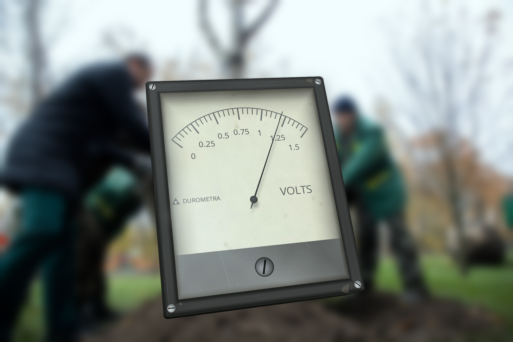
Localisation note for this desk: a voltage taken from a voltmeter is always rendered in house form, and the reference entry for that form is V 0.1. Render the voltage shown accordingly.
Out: V 1.2
